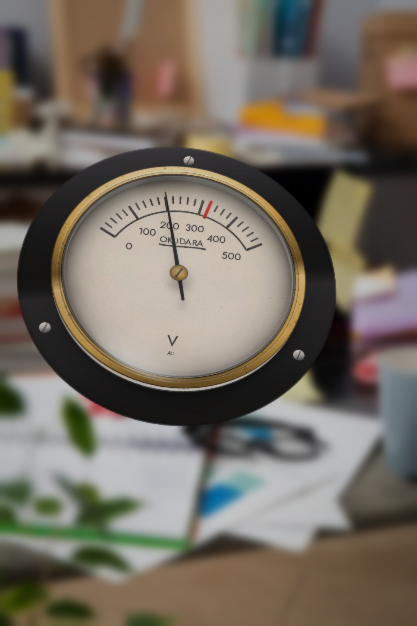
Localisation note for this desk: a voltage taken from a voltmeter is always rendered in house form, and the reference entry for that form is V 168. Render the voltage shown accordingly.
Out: V 200
